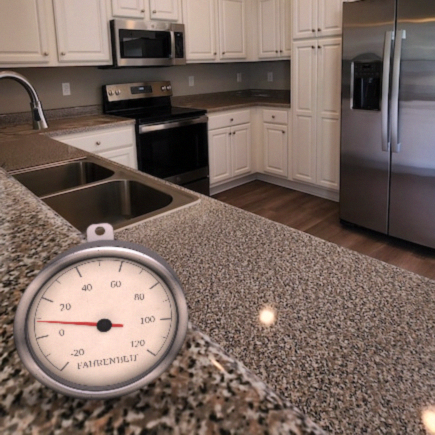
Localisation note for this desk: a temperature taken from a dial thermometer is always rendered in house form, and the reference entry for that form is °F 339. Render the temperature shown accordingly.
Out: °F 10
